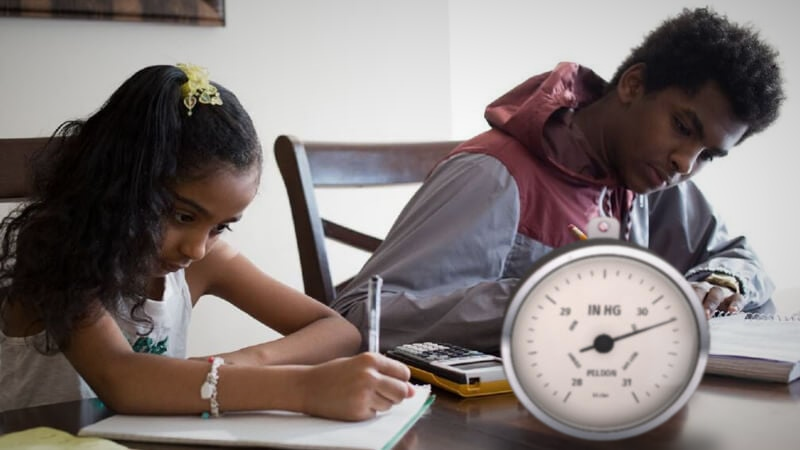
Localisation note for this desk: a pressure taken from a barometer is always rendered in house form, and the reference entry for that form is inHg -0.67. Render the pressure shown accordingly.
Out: inHg 30.2
